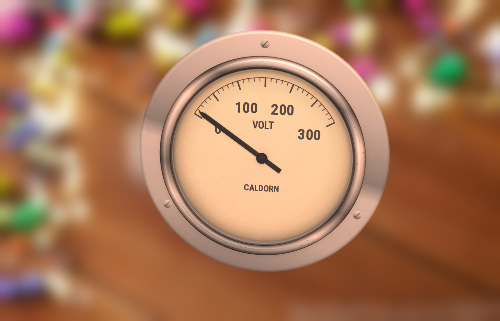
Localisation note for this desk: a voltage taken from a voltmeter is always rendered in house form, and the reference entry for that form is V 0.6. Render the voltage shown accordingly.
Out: V 10
